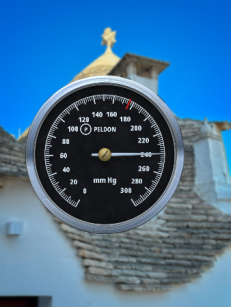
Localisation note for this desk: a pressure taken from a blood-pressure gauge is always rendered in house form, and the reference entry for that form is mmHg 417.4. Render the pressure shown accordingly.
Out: mmHg 240
